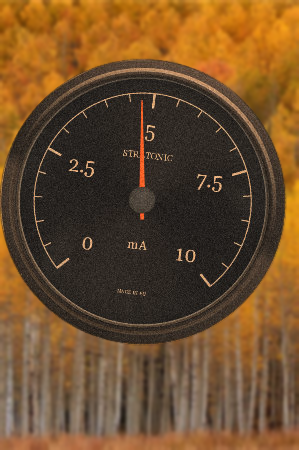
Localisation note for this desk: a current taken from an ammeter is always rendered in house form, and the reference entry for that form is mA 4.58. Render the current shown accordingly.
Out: mA 4.75
